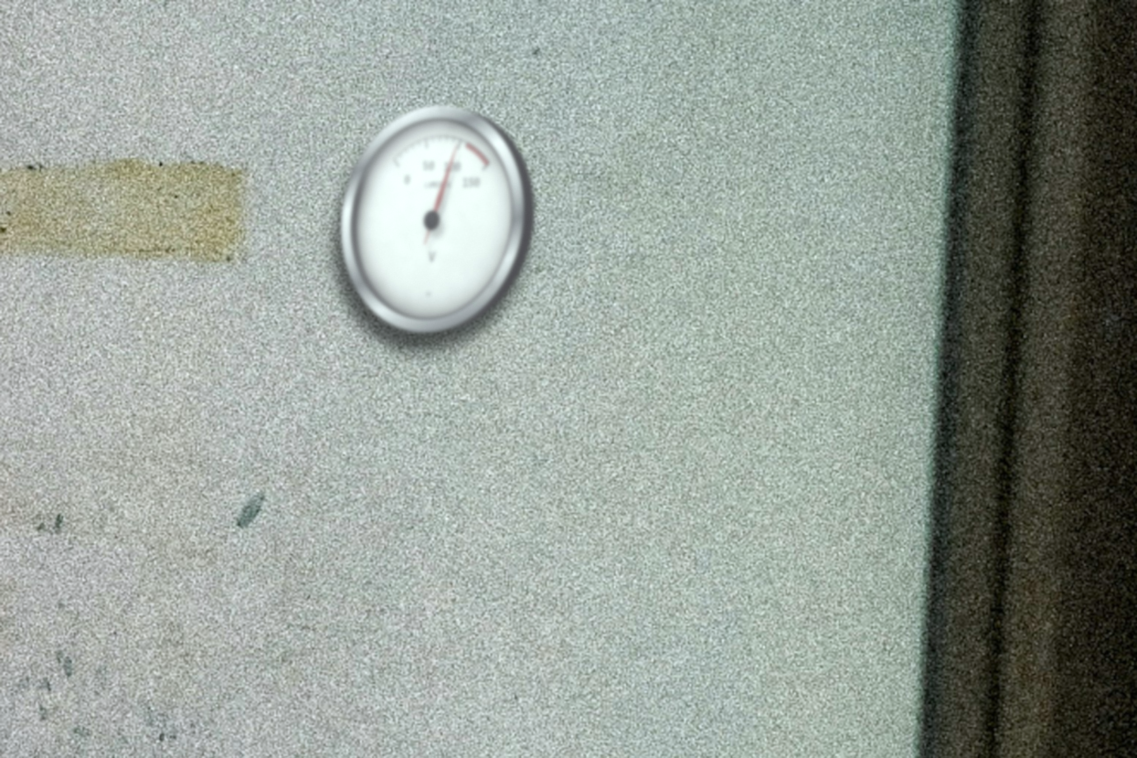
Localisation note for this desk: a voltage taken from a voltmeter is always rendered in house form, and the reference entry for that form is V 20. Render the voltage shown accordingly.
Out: V 100
